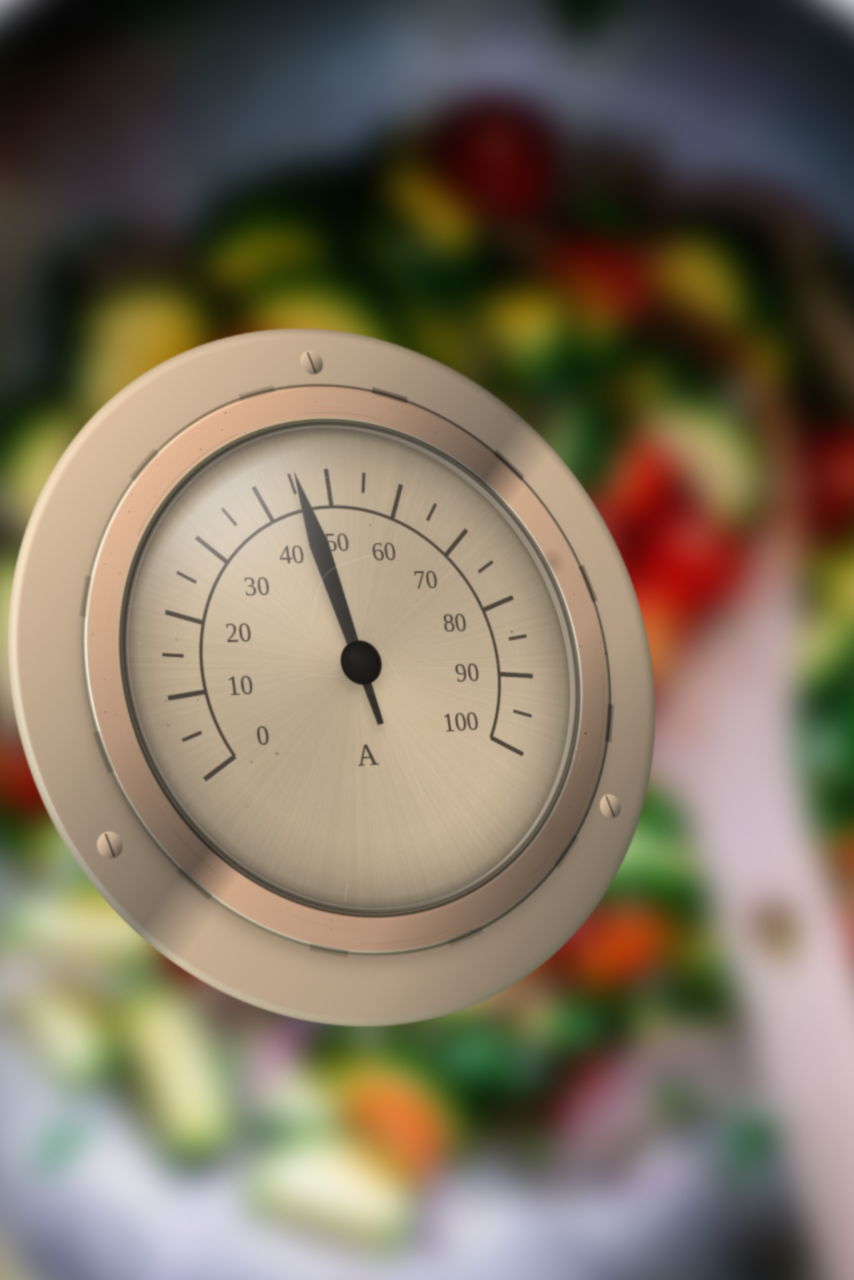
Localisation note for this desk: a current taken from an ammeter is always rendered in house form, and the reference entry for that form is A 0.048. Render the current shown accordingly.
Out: A 45
